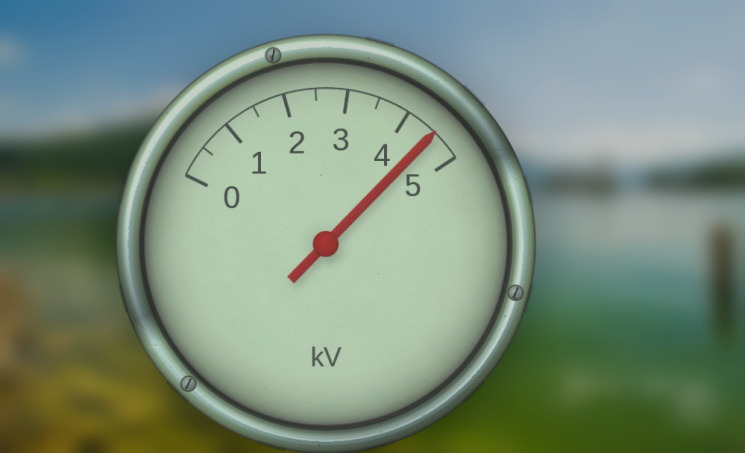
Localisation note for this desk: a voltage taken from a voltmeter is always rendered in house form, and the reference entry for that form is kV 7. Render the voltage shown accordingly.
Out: kV 4.5
